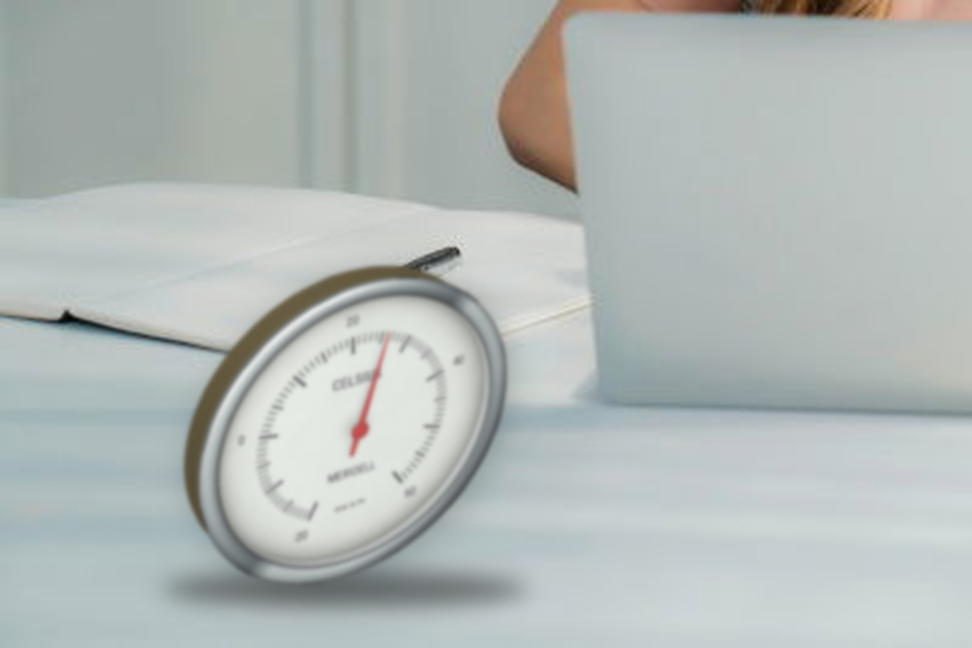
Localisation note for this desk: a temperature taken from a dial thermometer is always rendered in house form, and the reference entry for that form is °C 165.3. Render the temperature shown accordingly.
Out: °C 25
